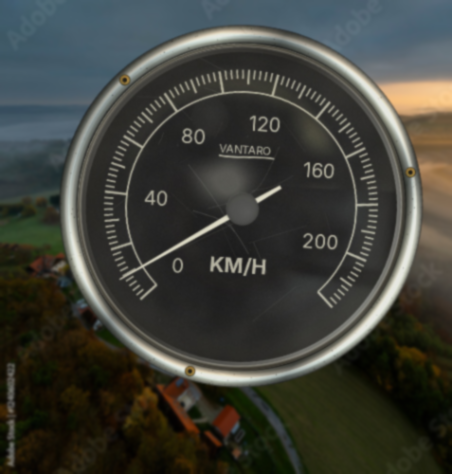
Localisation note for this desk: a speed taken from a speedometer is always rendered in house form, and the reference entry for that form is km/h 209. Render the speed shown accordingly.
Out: km/h 10
